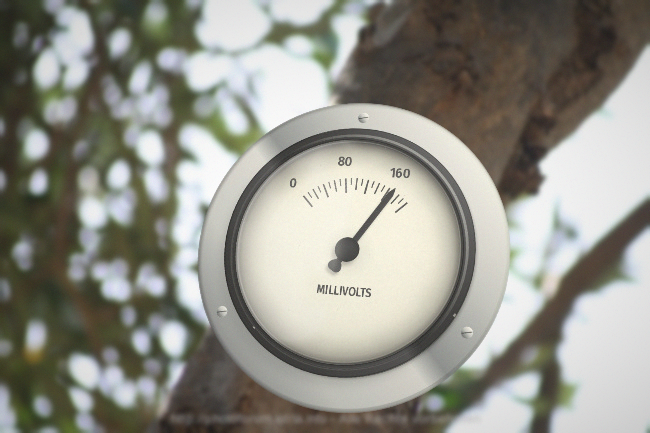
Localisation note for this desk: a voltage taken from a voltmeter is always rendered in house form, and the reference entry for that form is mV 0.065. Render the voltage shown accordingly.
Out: mV 170
